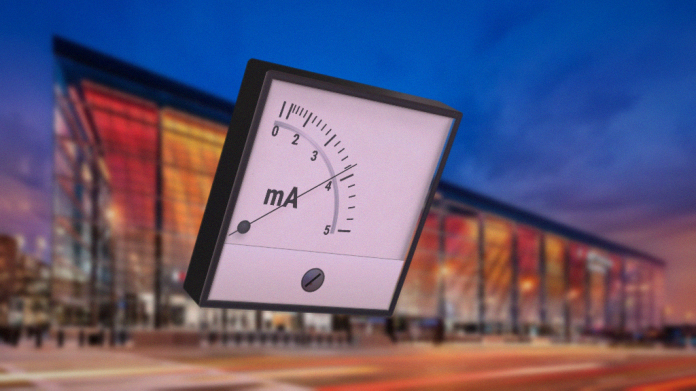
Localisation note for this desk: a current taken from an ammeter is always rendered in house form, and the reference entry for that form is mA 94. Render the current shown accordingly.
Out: mA 3.8
